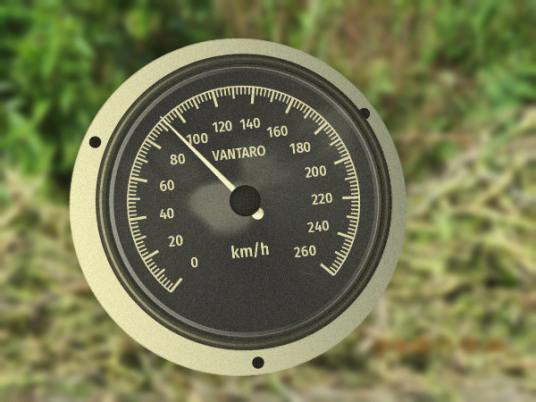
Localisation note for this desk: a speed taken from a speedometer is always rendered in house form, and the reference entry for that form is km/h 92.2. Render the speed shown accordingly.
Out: km/h 92
